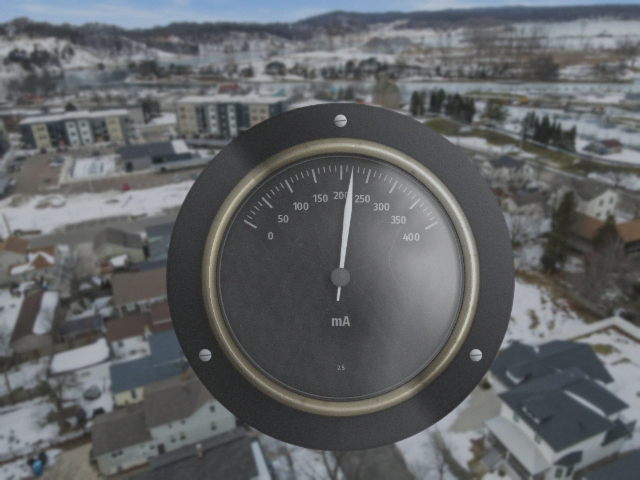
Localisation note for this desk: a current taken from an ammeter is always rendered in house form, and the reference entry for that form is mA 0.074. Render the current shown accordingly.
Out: mA 220
